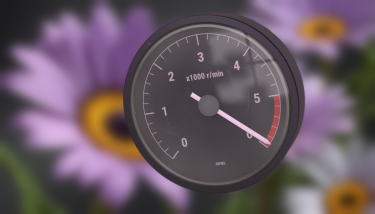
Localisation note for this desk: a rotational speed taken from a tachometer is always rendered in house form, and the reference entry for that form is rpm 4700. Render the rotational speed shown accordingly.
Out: rpm 5900
